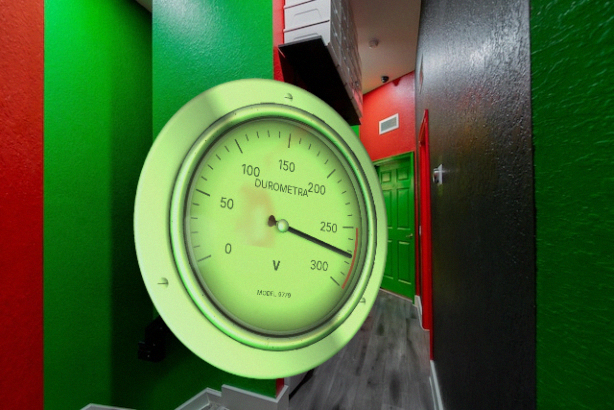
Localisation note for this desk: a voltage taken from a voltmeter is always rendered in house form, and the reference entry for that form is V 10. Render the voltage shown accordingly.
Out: V 275
